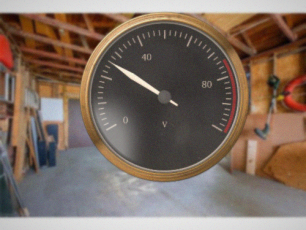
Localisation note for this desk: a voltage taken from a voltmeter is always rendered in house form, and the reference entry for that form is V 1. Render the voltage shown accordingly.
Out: V 26
